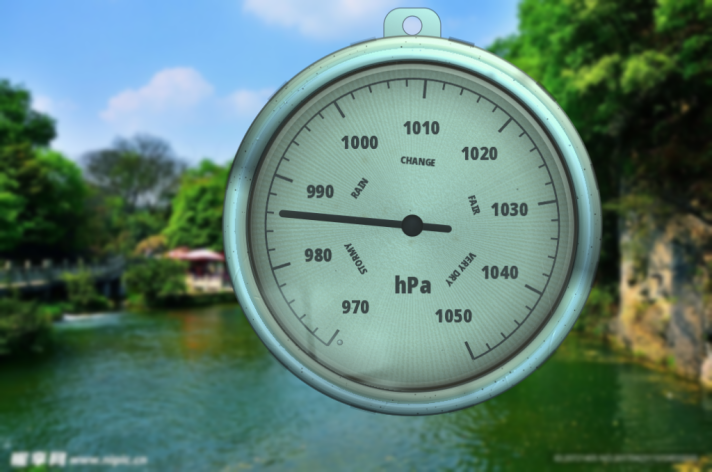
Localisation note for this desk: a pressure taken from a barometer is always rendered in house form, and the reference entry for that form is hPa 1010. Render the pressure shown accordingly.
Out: hPa 986
